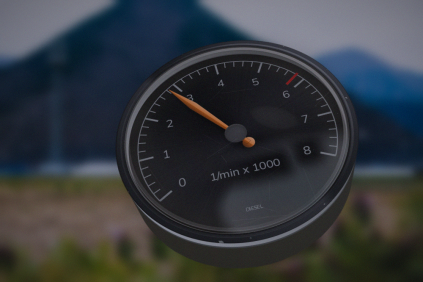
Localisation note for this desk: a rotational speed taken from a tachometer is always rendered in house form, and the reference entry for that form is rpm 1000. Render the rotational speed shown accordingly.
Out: rpm 2800
